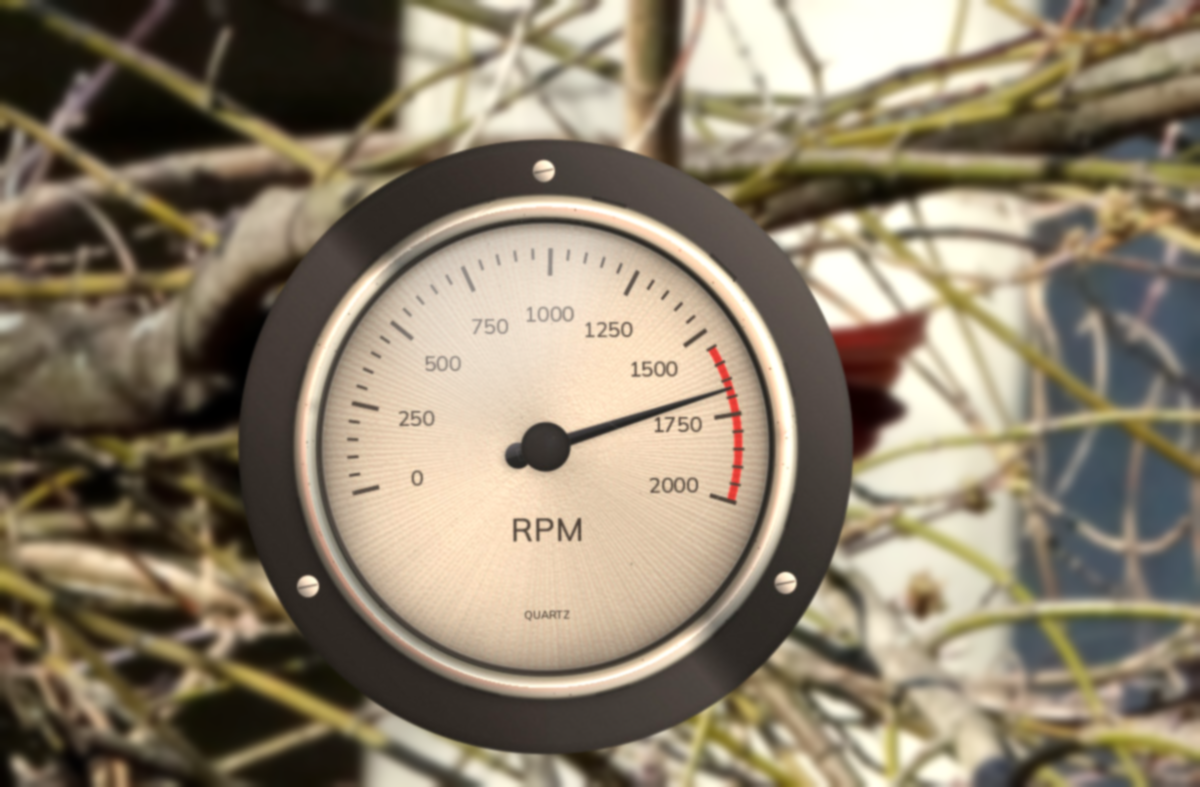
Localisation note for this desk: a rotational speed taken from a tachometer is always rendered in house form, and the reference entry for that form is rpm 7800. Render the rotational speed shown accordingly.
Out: rpm 1675
